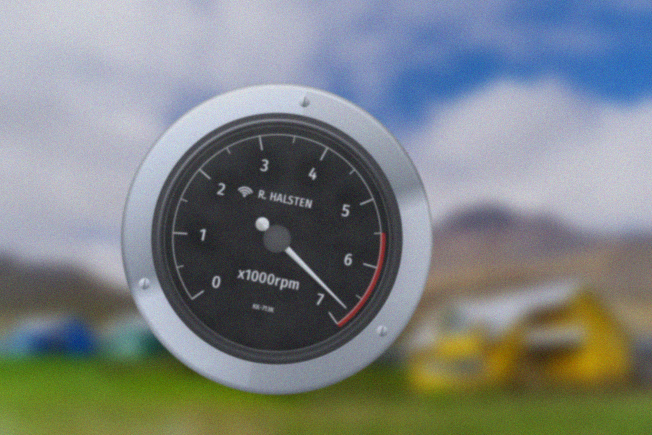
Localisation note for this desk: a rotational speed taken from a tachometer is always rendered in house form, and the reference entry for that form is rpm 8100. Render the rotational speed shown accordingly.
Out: rpm 6750
